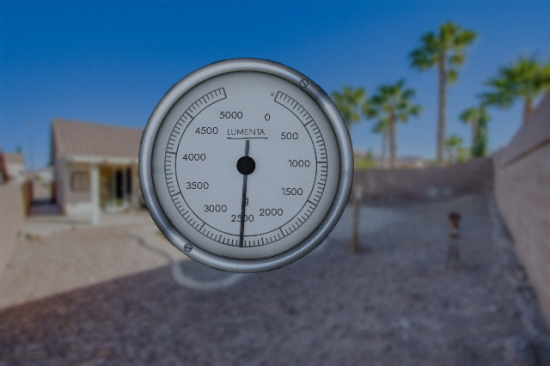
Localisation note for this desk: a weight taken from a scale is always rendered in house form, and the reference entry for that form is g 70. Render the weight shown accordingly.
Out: g 2500
